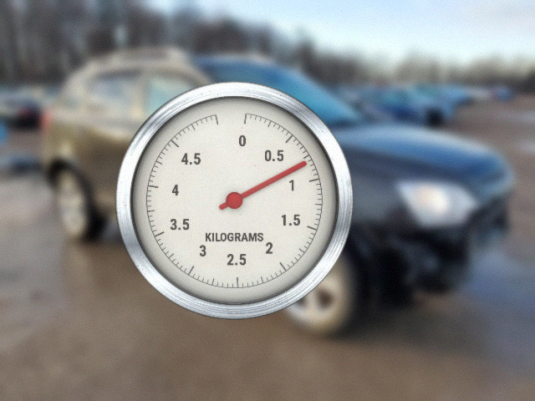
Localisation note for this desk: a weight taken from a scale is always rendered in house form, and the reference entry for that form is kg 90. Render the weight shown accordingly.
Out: kg 0.8
